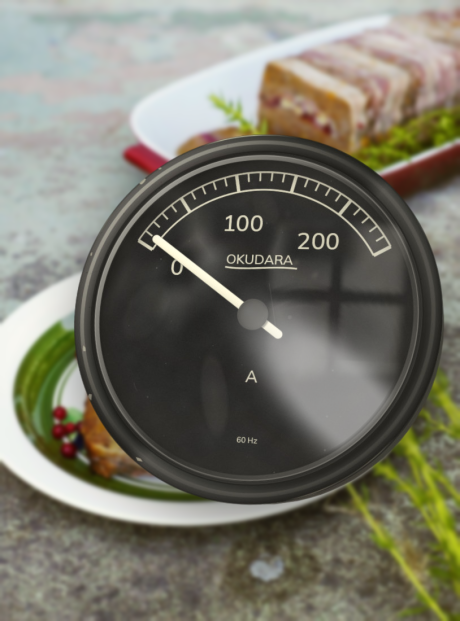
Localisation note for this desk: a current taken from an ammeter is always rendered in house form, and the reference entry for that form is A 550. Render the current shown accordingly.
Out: A 10
